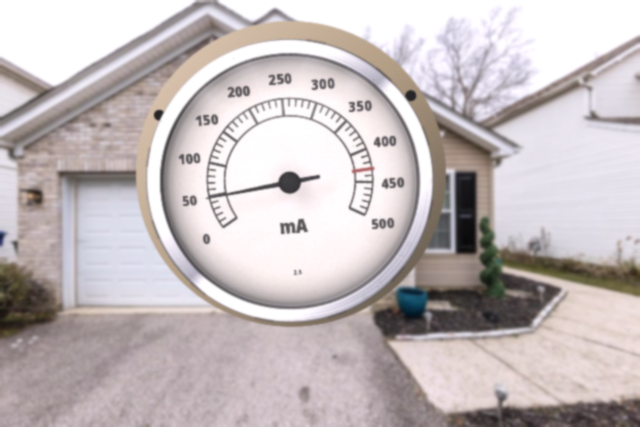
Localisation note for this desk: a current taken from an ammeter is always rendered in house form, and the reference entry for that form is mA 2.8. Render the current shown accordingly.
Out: mA 50
